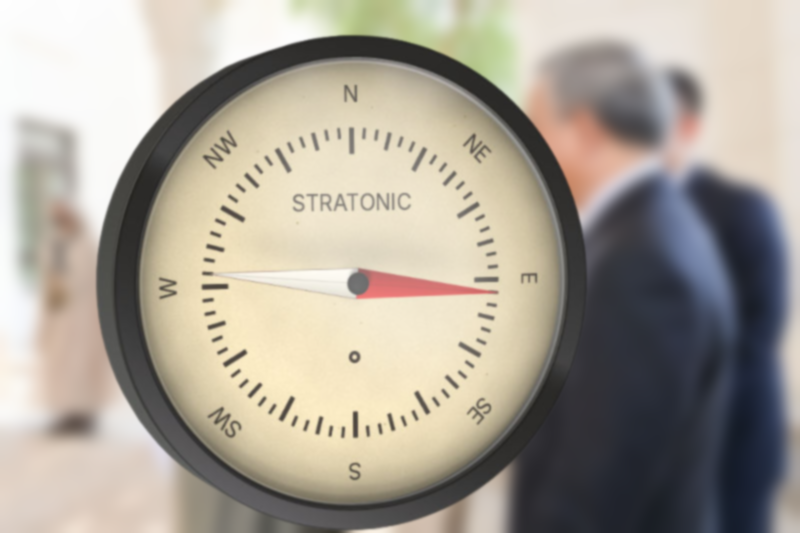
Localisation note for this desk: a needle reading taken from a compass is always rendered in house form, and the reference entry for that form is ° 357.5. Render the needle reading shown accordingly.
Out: ° 95
